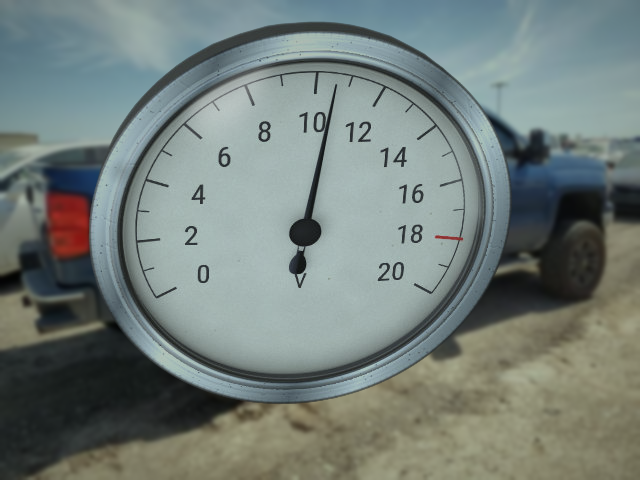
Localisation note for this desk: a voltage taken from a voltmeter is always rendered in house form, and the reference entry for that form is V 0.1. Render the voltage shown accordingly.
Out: V 10.5
